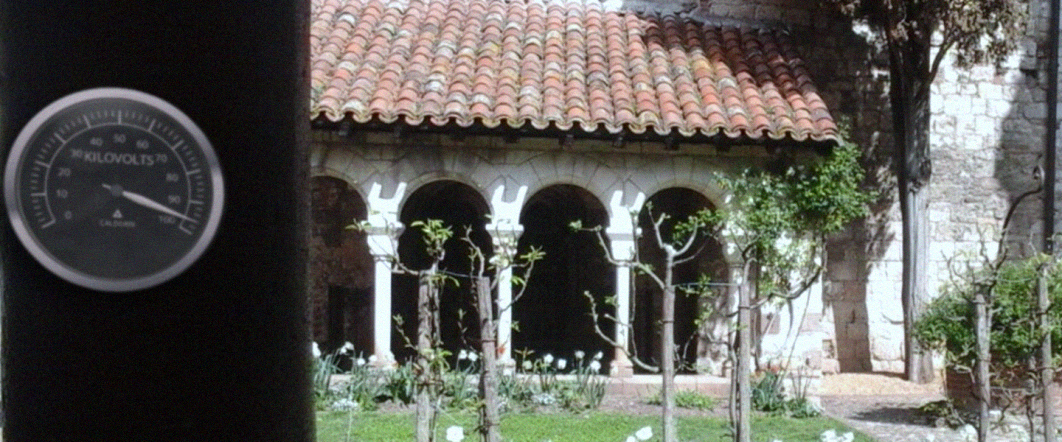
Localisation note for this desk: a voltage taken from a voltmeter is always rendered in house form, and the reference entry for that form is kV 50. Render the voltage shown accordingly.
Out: kV 96
